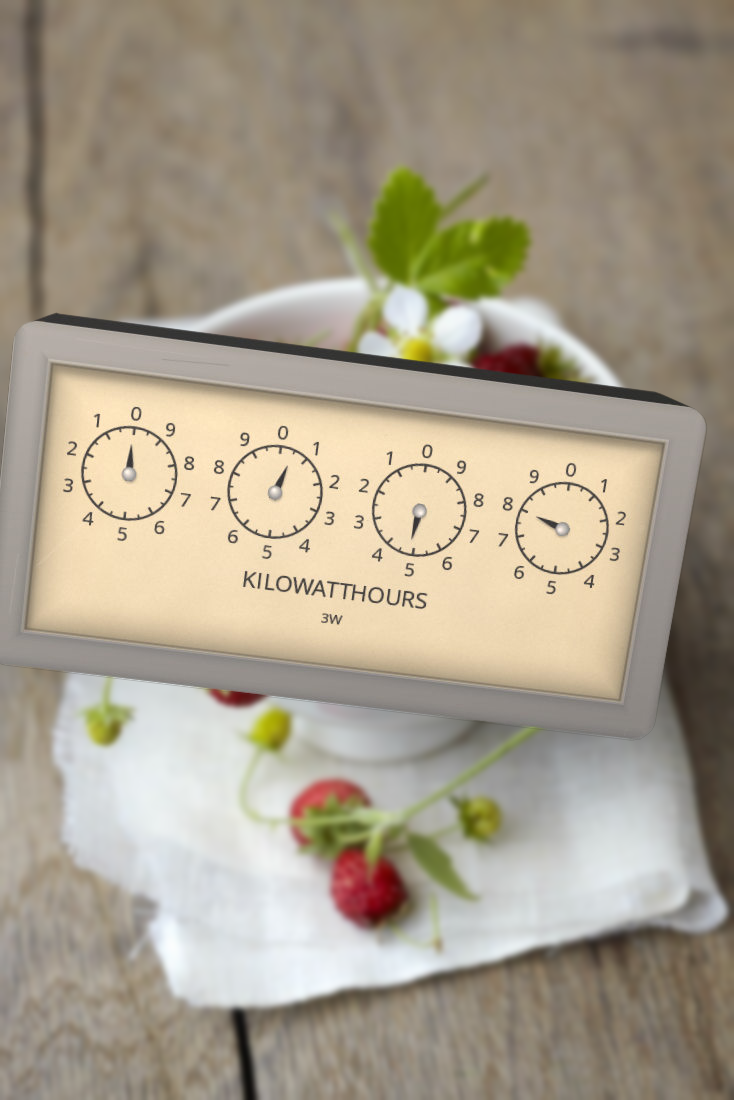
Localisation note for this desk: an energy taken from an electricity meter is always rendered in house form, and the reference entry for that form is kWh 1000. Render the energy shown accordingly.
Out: kWh 48
